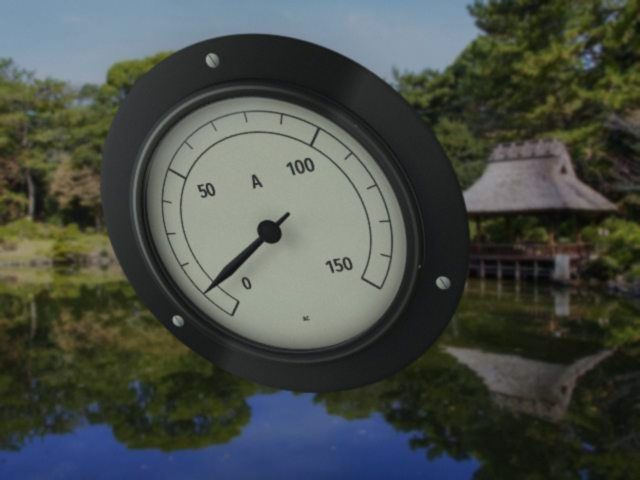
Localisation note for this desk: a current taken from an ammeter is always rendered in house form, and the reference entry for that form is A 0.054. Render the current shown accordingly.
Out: A 10
